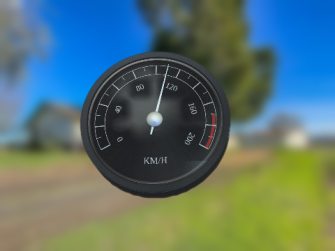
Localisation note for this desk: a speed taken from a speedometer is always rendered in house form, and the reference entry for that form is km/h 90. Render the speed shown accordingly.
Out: km/h 110
